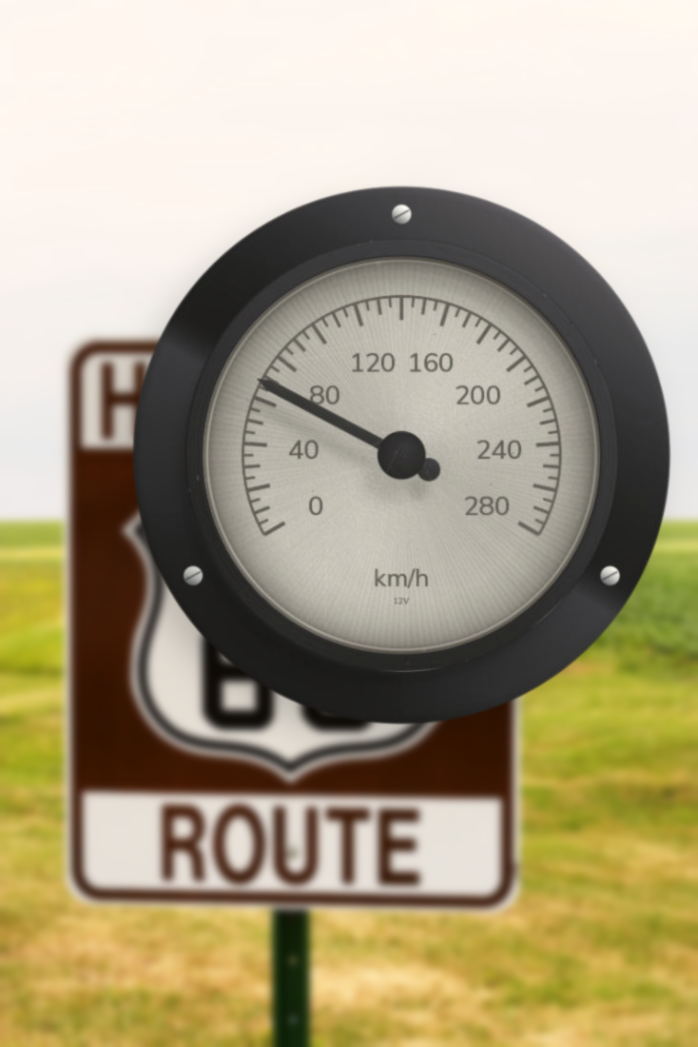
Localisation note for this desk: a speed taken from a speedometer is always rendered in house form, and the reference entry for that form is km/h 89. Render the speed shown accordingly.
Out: km/h 67.5
